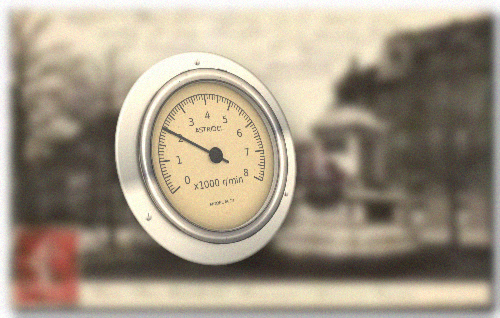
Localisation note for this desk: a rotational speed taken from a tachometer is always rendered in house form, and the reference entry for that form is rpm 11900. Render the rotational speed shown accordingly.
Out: rpm 2000
